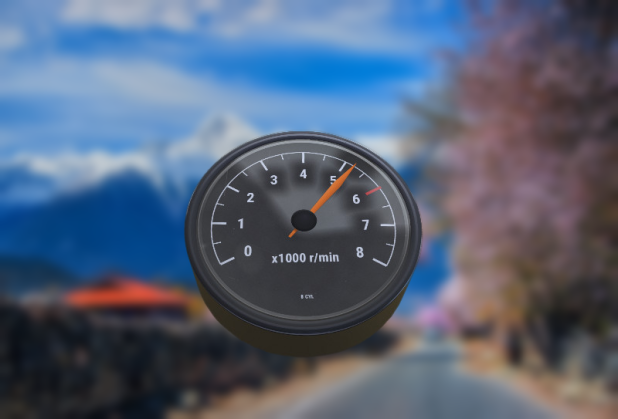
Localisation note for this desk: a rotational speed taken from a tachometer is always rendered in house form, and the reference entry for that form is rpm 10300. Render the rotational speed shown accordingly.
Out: rpm 5250
